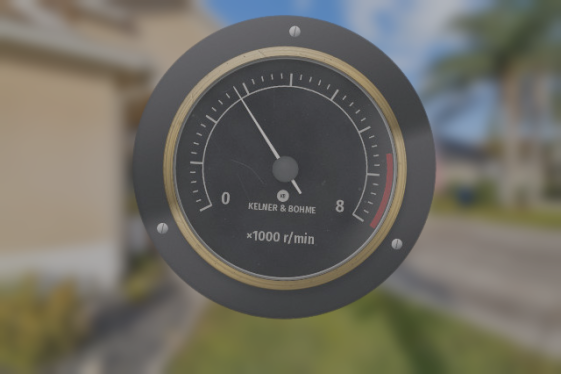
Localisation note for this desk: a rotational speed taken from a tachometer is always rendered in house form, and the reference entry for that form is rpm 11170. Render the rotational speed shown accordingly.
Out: rpm 2800
